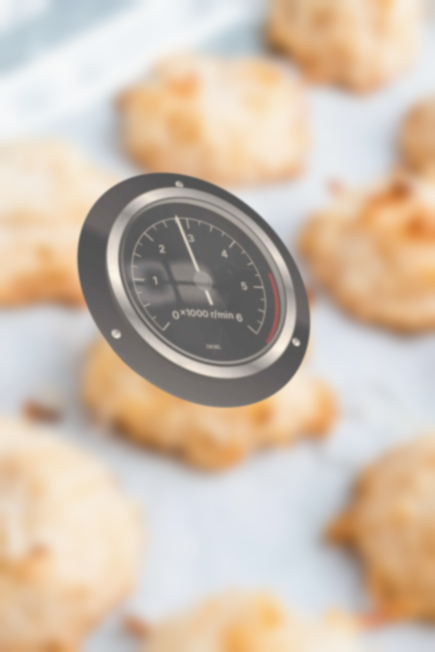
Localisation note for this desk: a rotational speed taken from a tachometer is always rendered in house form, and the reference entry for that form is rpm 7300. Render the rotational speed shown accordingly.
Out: rpm 2750
